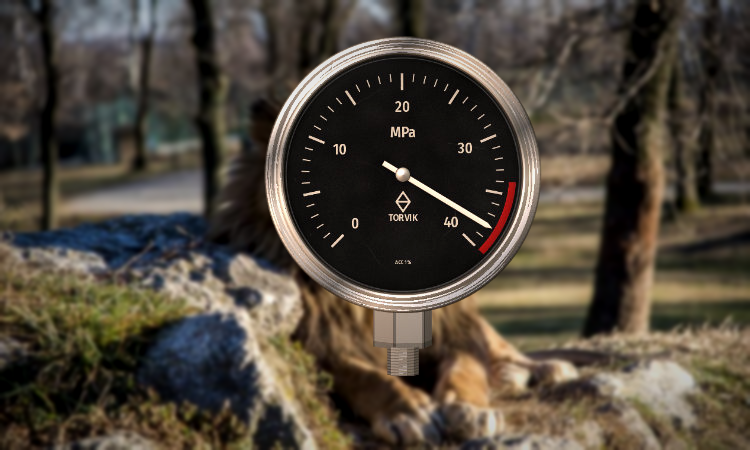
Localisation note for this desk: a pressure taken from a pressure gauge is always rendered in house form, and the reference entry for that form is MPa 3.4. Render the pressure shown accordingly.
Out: MPa 38
